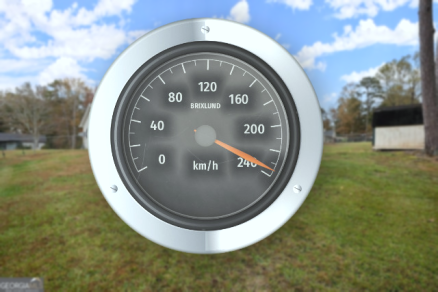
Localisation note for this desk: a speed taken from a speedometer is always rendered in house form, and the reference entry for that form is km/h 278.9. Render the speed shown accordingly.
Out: km/h 235
